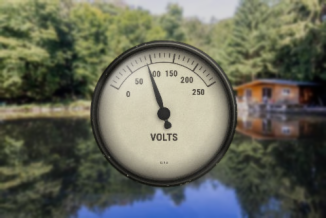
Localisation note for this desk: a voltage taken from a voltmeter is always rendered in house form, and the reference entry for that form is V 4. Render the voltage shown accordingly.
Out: V 90
